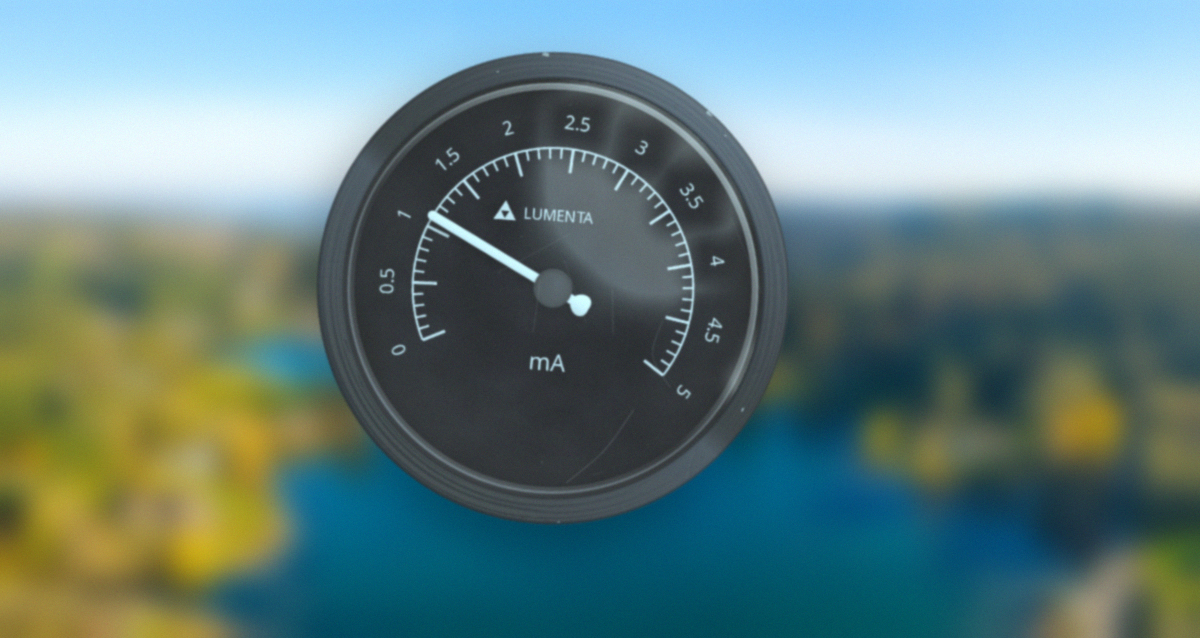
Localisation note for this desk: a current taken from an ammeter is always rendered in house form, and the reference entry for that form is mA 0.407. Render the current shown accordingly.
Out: mA 1.1
